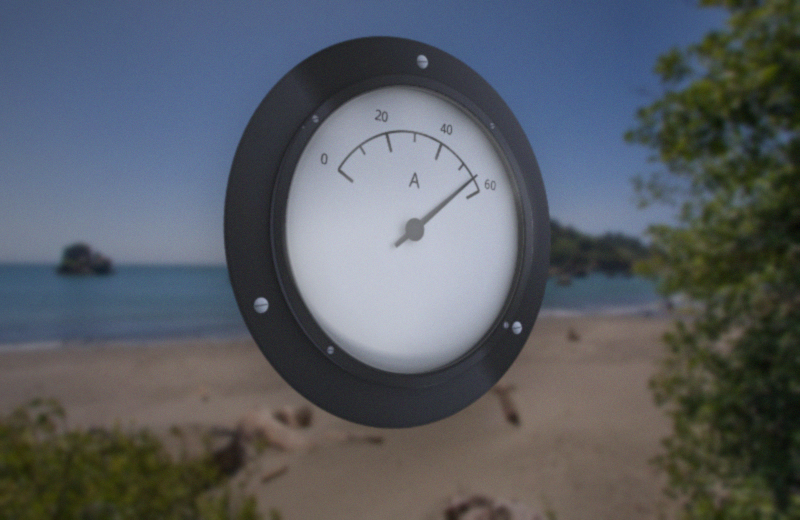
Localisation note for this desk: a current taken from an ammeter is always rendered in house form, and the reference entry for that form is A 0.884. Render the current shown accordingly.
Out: A 55
